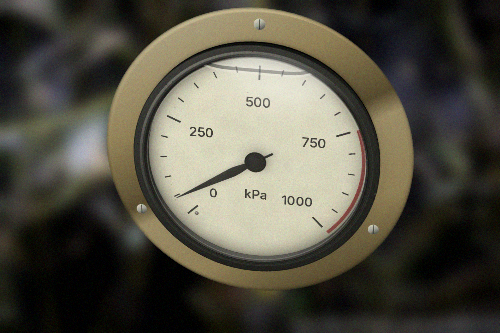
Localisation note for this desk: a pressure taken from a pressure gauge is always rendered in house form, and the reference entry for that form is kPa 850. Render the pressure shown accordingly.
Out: kPa 50
